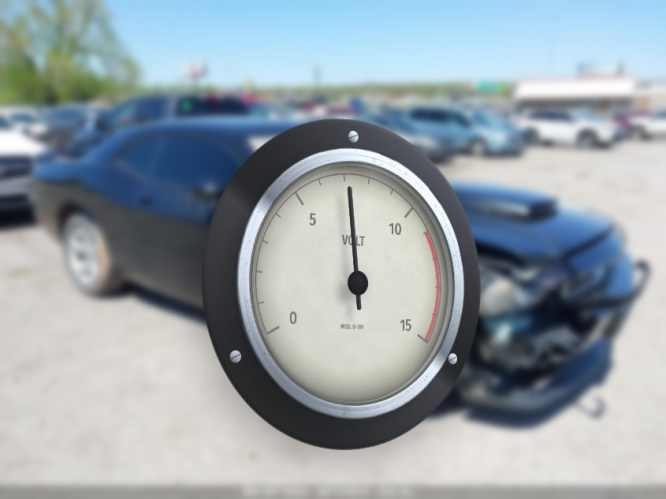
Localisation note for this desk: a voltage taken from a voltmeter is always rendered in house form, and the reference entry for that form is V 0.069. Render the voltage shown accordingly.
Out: V 7
